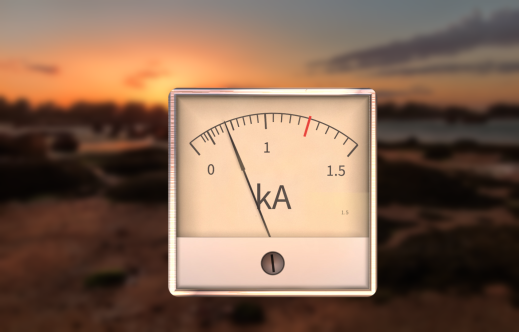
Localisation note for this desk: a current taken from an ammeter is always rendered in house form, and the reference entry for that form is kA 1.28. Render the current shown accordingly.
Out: kA 0.7
